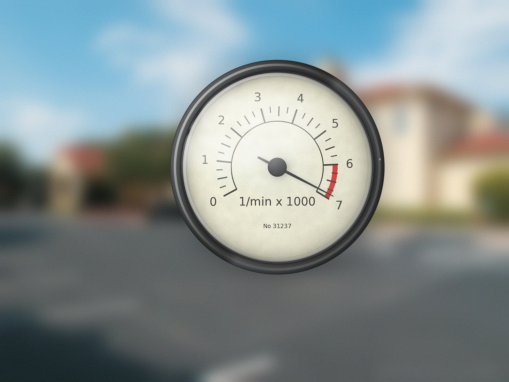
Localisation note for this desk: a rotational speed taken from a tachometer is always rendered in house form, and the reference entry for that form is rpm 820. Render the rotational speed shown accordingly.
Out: rpm 6875
